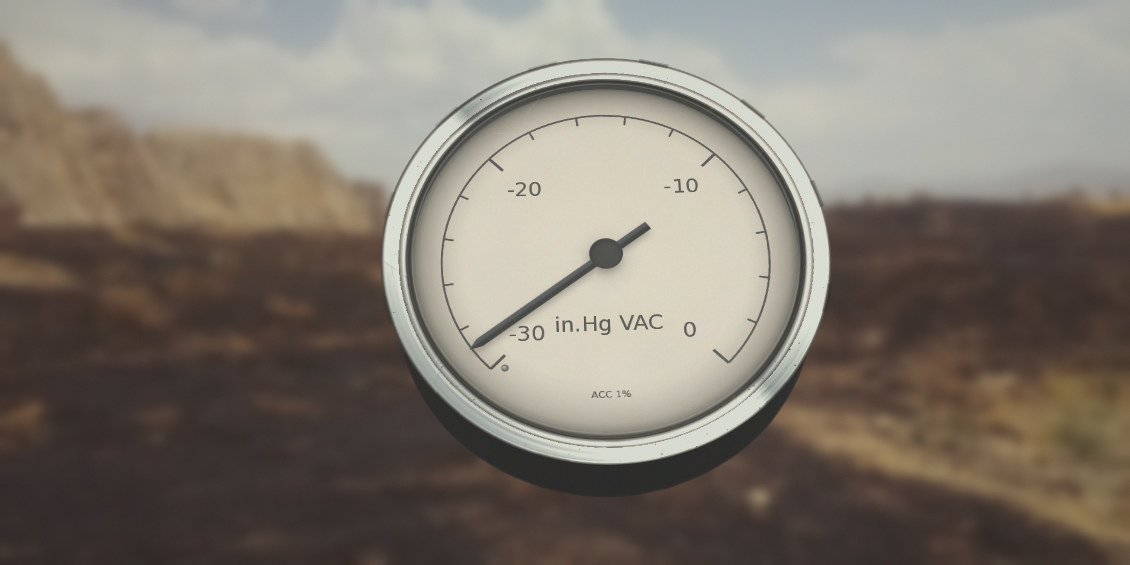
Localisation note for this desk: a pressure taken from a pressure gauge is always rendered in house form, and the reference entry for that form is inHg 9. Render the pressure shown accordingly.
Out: inHg -29
